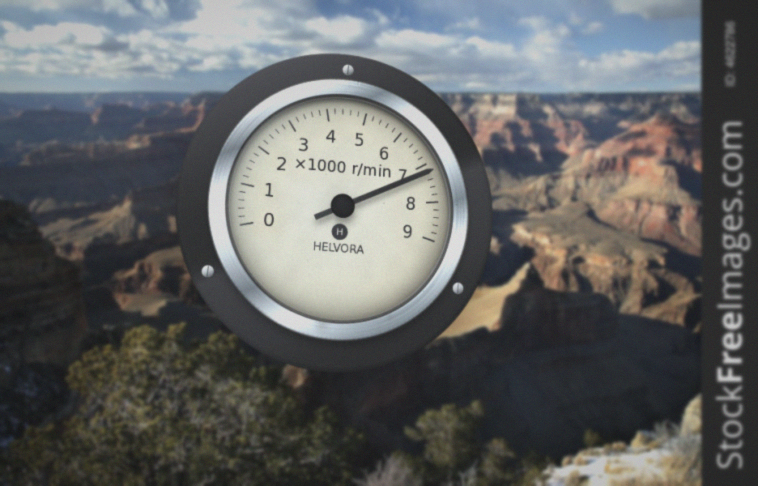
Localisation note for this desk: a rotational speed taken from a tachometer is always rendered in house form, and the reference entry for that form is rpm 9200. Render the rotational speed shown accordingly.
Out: rpm 7200
